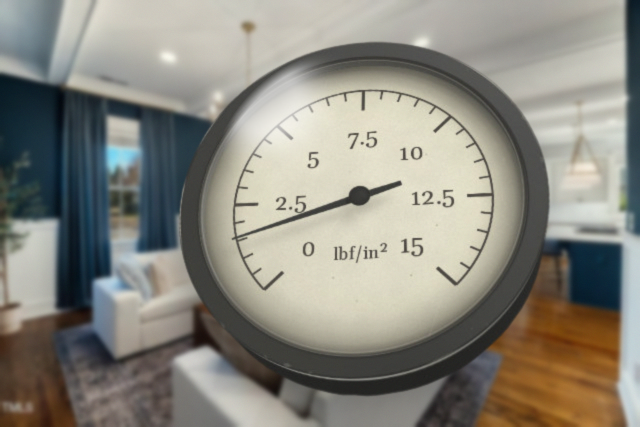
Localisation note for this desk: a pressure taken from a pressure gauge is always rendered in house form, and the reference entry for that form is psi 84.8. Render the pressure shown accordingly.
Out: psi 1.5
